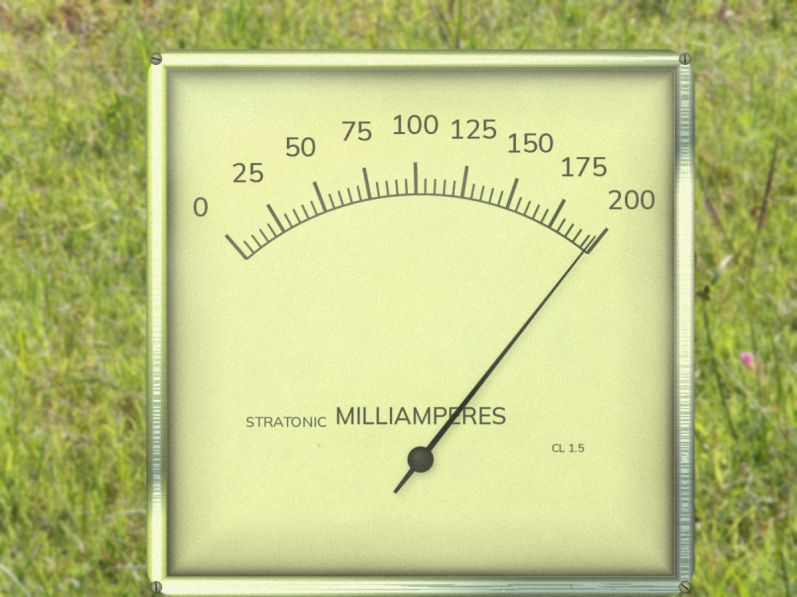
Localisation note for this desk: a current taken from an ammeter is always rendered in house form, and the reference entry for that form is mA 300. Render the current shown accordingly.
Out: mA 197.5
